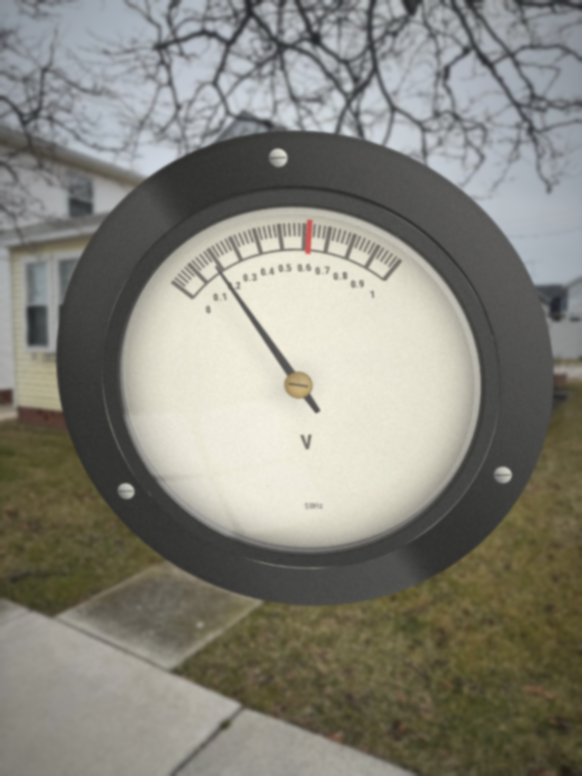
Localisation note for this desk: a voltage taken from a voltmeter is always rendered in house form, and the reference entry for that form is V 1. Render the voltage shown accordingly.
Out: V 0.2
